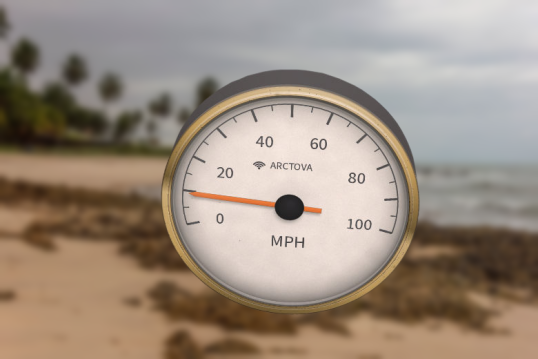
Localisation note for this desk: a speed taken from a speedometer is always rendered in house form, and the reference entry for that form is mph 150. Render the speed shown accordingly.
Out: mph 10
